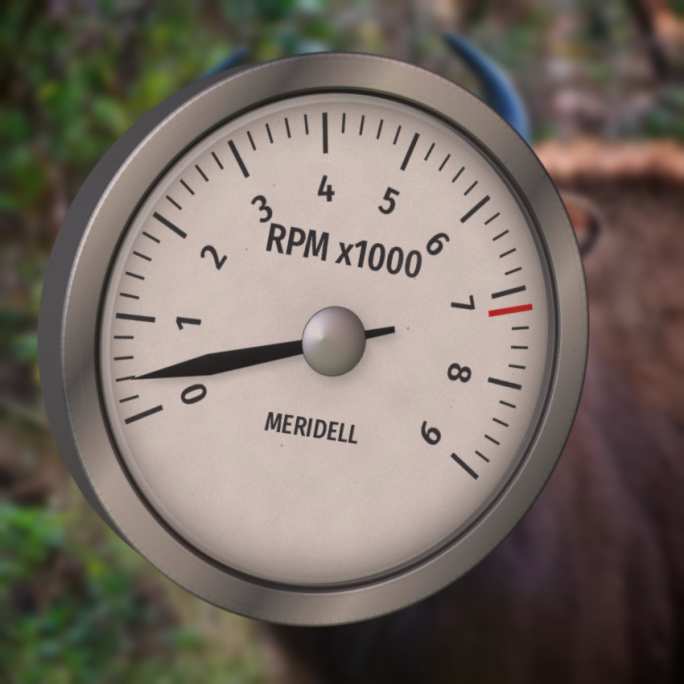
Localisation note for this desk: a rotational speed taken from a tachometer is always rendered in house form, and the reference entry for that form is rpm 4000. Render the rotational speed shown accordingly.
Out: rpm 400
